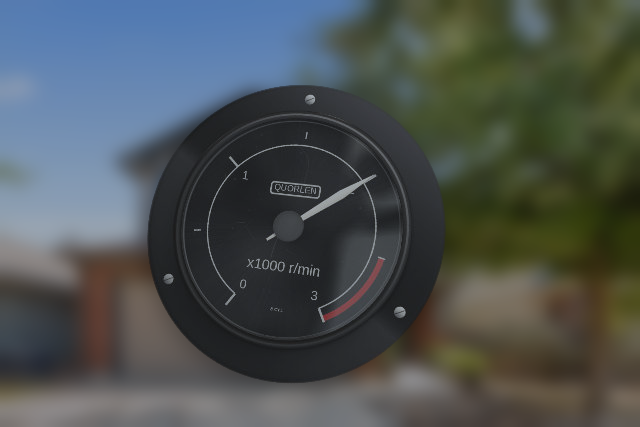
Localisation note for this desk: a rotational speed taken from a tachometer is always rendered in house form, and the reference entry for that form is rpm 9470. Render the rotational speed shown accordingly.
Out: rpm 2000
